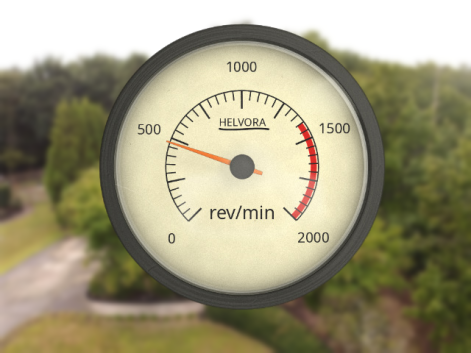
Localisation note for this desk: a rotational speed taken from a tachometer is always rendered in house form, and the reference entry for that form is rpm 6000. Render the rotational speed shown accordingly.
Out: rpm 475
